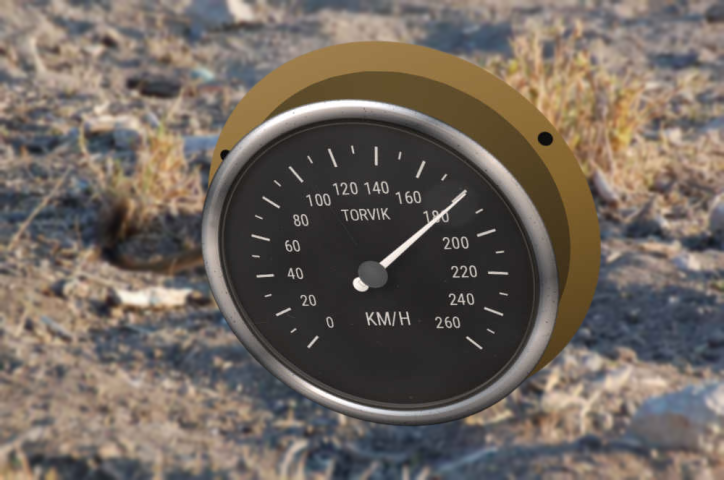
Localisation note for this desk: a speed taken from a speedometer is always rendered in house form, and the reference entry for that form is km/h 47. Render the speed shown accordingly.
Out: km/h 180
